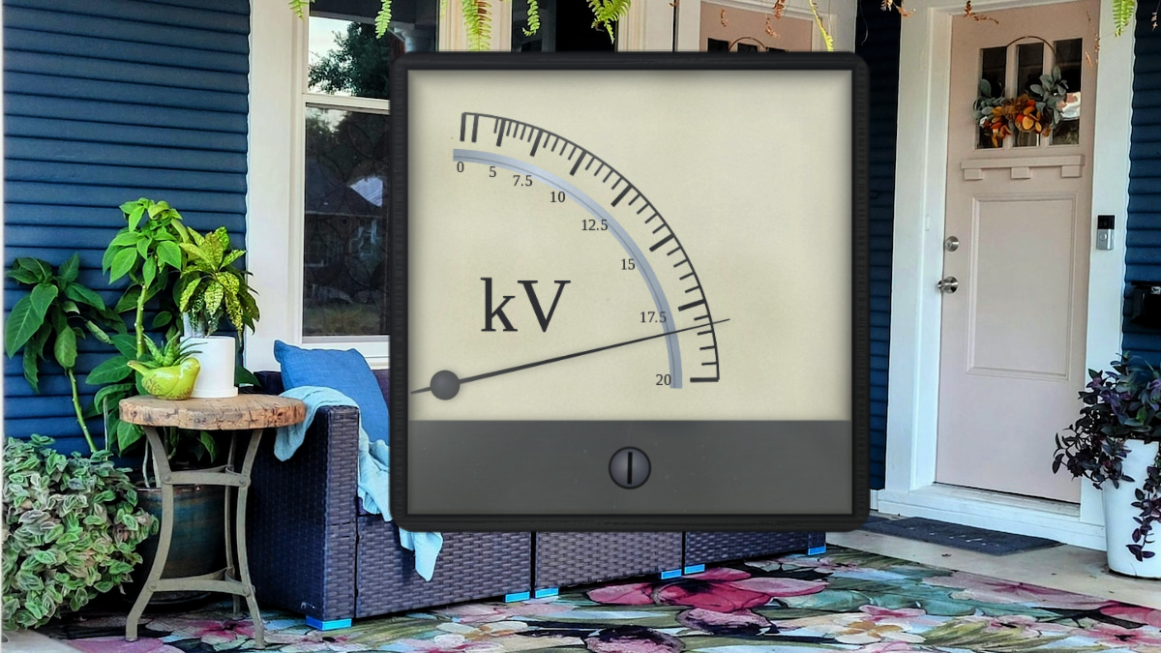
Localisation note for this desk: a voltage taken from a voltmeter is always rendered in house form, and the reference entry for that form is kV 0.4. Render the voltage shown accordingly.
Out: kV 18.25
